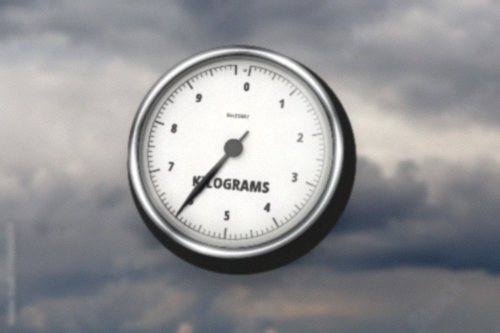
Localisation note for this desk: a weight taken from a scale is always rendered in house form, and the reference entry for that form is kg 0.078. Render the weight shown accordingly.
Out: kg 6
